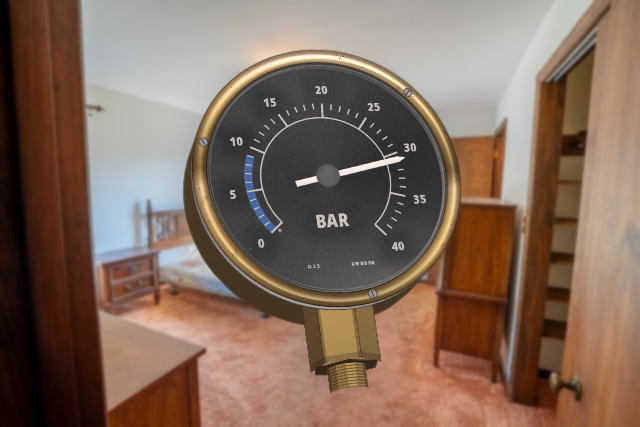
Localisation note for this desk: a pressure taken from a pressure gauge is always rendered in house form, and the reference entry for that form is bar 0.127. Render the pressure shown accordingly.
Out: bar 31
